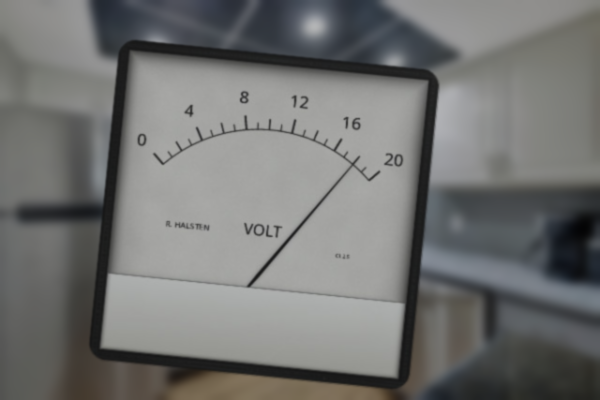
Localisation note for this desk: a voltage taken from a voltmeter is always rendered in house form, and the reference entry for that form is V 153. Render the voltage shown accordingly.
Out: V 18
